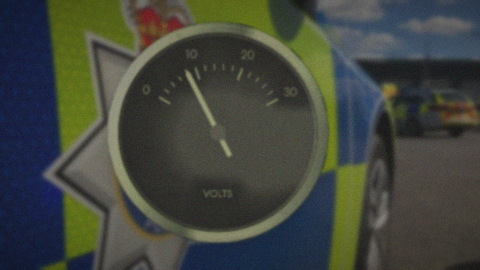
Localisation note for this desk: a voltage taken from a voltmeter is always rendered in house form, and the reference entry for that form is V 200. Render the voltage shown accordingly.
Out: V 8
